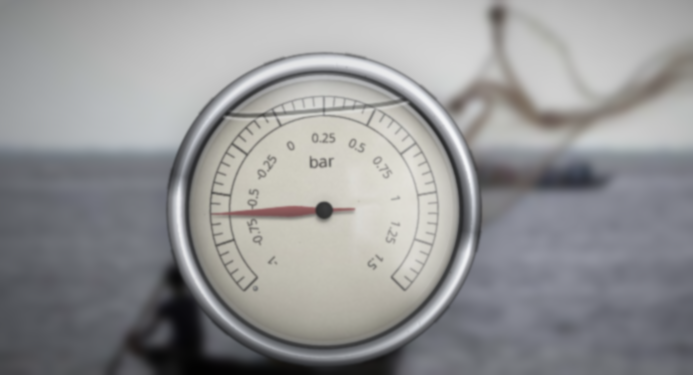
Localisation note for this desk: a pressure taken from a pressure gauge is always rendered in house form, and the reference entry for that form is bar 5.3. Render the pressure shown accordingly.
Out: bar -0.6
